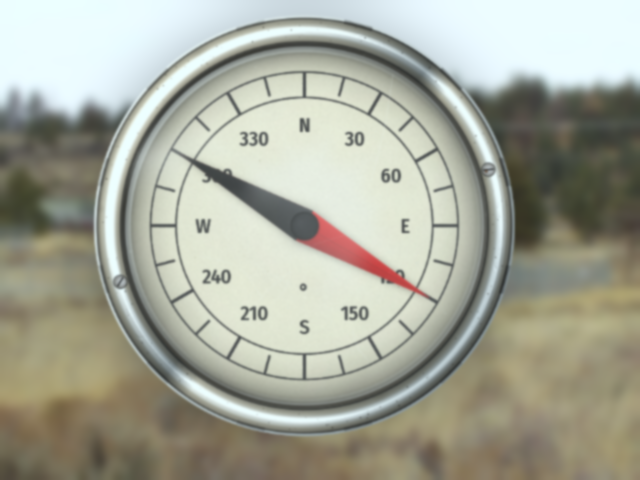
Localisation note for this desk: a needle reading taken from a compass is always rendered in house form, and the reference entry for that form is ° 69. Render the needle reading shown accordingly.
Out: ° 120
